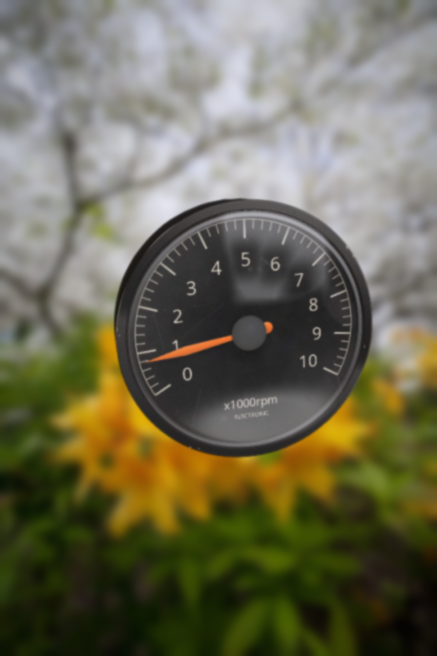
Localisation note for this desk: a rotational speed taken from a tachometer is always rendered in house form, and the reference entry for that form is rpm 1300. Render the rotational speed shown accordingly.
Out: rpm 800
